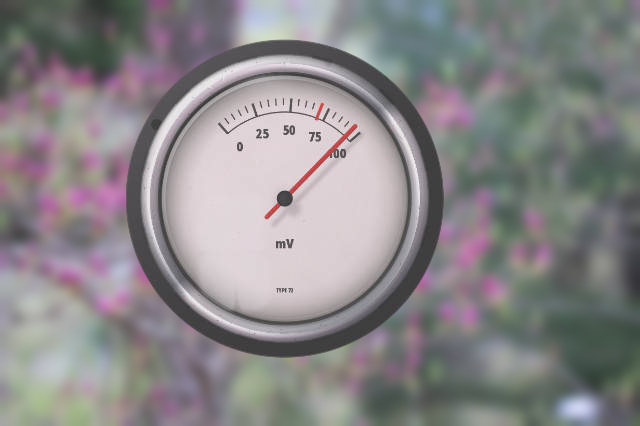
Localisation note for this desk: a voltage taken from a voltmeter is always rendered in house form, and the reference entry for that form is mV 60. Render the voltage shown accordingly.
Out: mV 95
